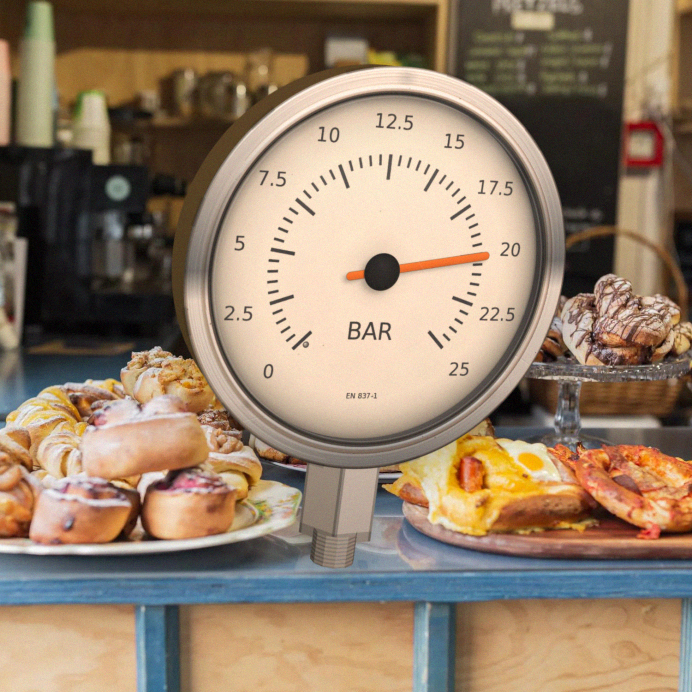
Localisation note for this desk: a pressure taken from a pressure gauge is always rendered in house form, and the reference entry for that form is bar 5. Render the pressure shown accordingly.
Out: bar 20
